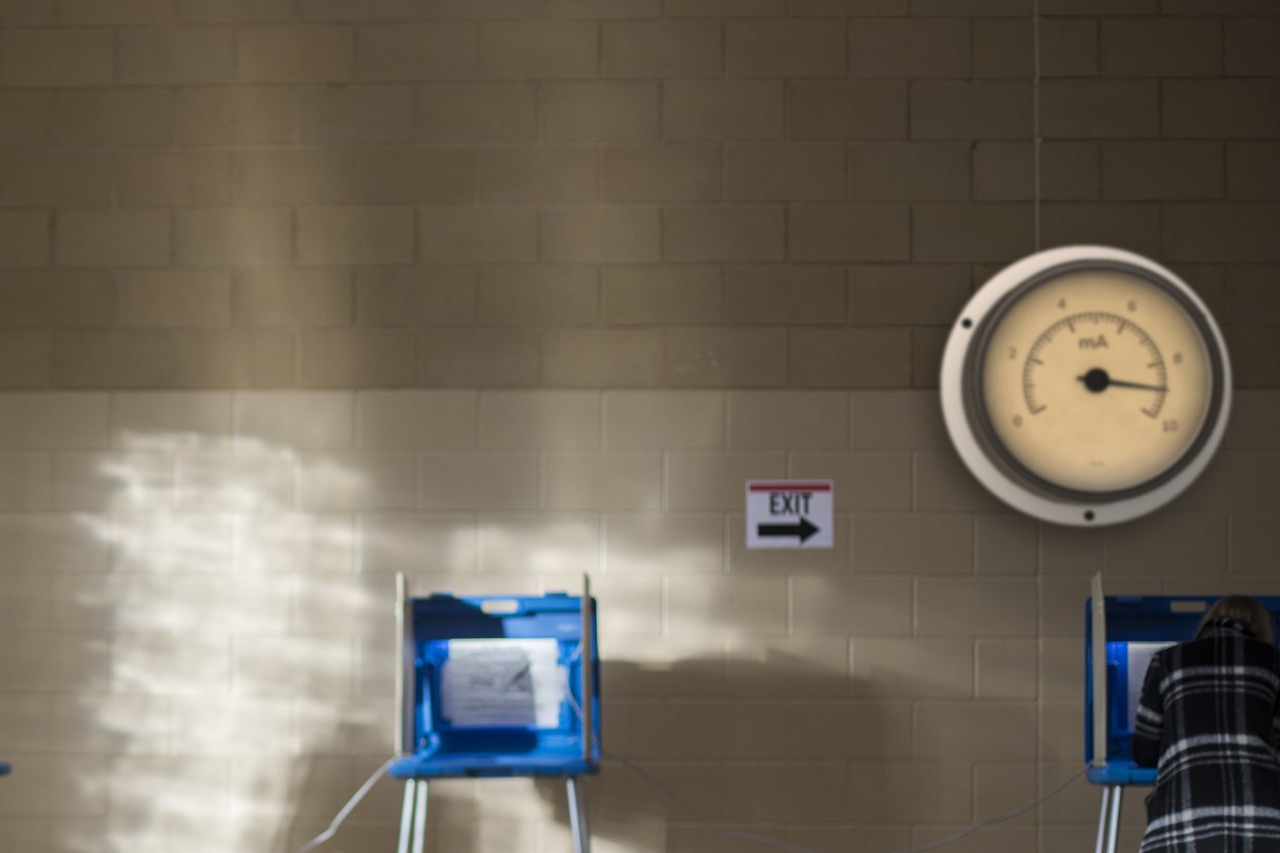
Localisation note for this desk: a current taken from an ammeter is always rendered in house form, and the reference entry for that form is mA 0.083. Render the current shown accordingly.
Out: mA 9
